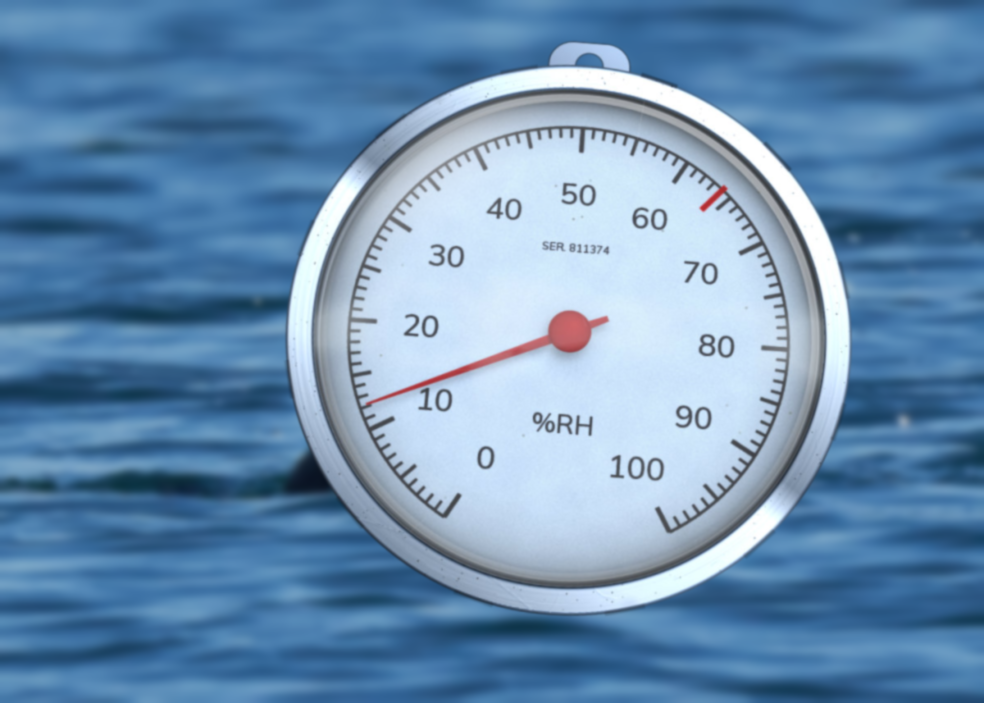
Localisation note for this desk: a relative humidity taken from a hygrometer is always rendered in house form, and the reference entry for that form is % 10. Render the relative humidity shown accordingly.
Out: % 12
